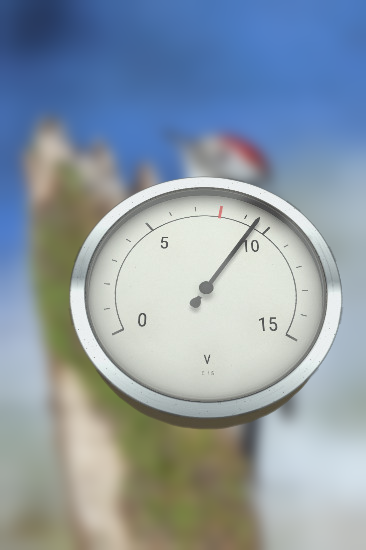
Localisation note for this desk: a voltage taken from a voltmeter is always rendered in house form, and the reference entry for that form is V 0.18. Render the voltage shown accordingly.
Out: V 9.5
